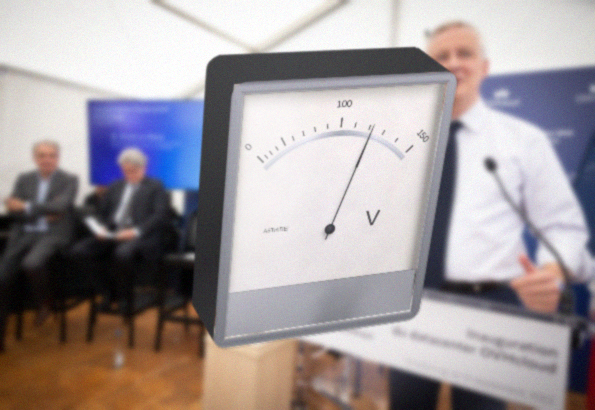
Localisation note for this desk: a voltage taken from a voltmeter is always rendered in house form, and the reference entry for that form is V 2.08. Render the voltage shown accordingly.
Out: V 120
